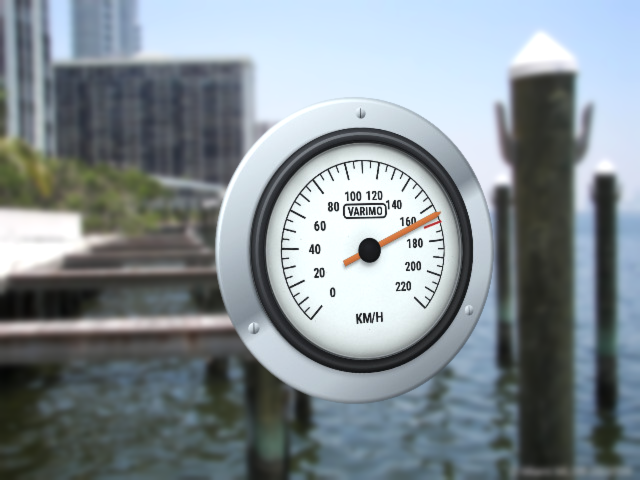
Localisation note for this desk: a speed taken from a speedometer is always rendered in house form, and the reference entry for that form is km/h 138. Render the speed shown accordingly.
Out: km/h 165
